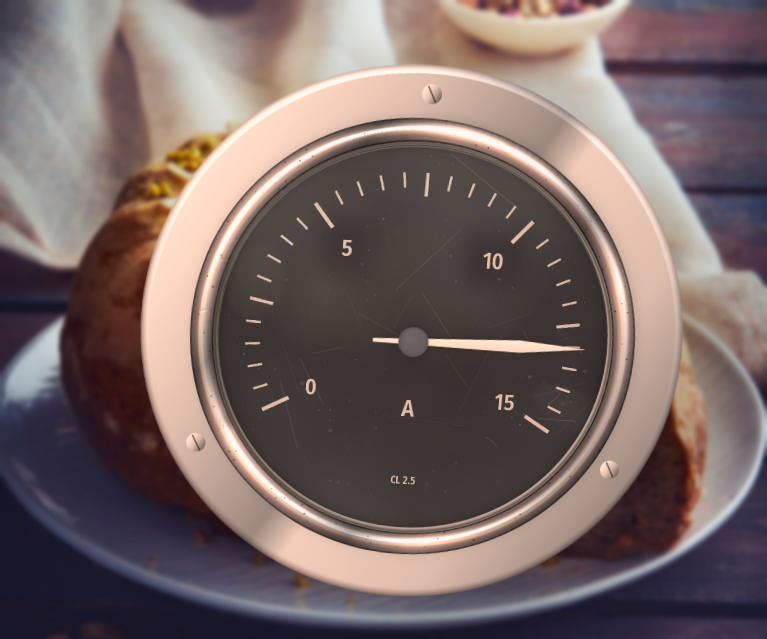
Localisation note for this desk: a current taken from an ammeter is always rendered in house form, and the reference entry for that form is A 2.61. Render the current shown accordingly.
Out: A 13
